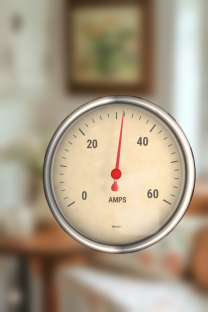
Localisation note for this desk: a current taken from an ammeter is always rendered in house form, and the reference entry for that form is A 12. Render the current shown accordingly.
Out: A 32
